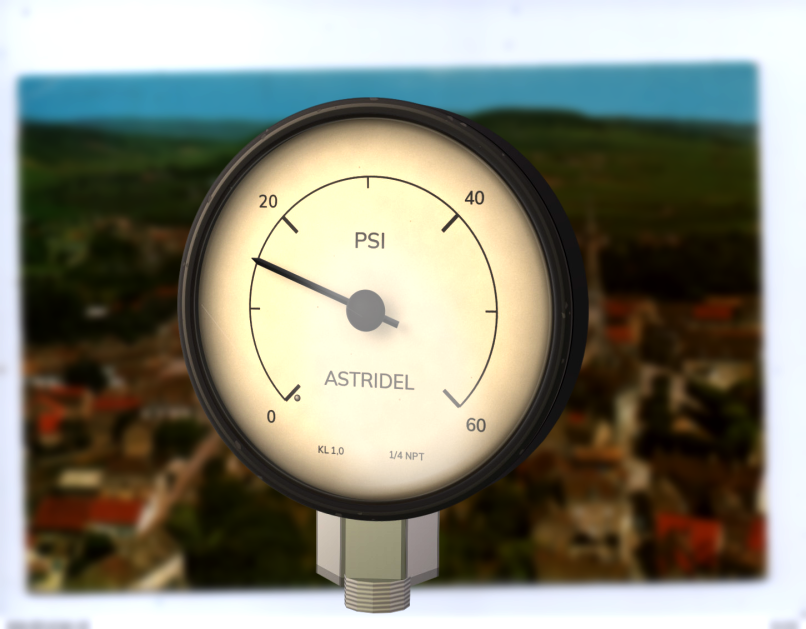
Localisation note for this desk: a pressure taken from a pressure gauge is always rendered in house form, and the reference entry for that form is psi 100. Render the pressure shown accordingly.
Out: psi 15
